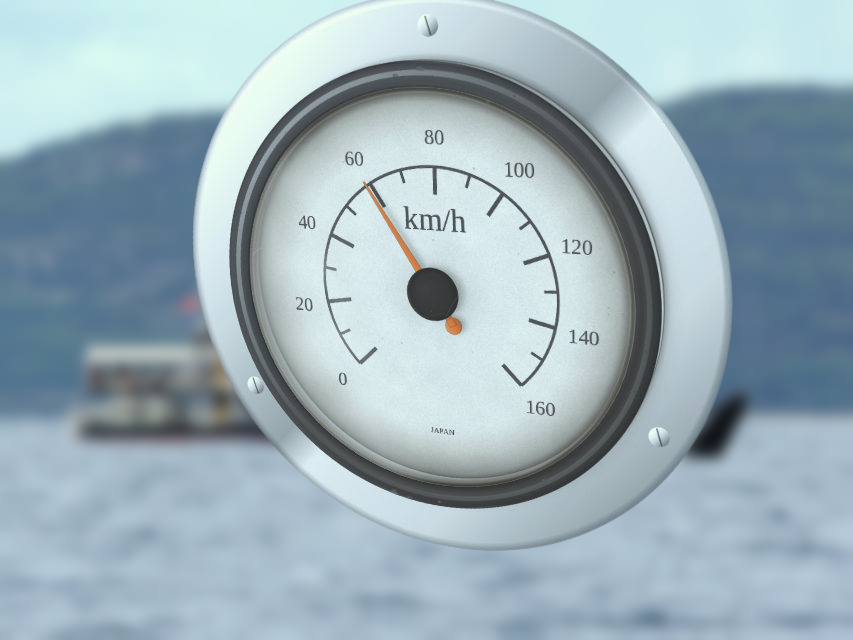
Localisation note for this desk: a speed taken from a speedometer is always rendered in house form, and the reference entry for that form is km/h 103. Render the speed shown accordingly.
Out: km/h 60
